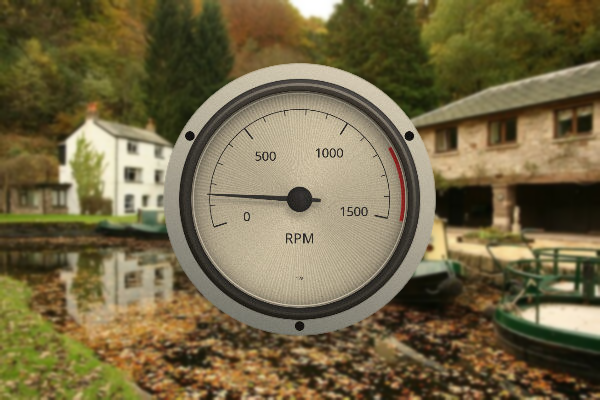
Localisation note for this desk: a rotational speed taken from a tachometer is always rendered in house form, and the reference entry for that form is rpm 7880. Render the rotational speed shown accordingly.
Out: rpm 150
